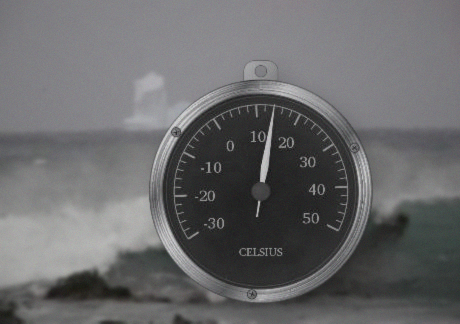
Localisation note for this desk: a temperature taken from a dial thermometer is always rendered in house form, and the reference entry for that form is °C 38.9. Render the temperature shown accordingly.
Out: °C 14
